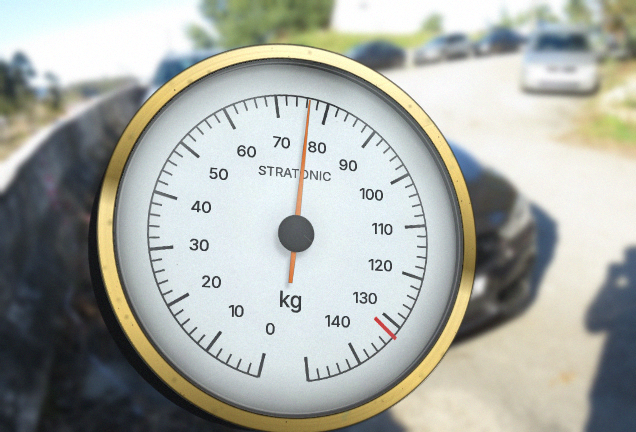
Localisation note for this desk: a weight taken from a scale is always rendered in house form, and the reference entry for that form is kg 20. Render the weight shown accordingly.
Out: kg 76
